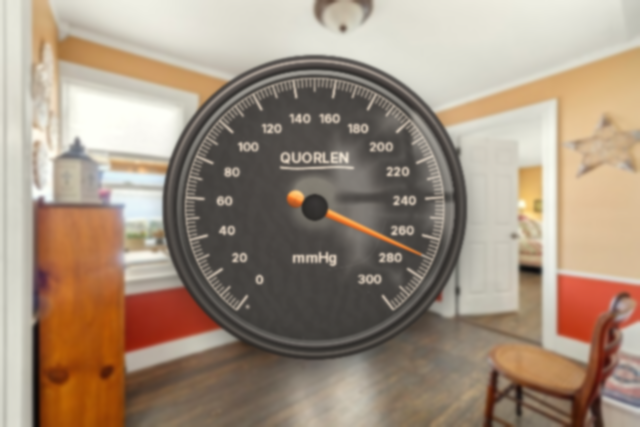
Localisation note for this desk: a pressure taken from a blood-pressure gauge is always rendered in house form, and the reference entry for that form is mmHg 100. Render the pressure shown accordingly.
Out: mmHg 270
